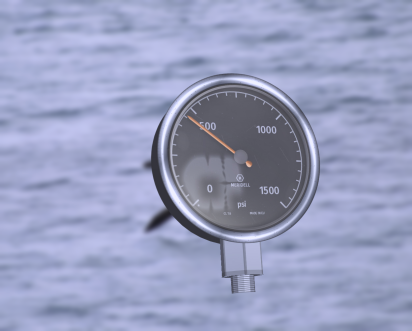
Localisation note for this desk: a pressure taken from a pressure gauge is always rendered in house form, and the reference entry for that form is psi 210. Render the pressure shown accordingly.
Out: psi 450
